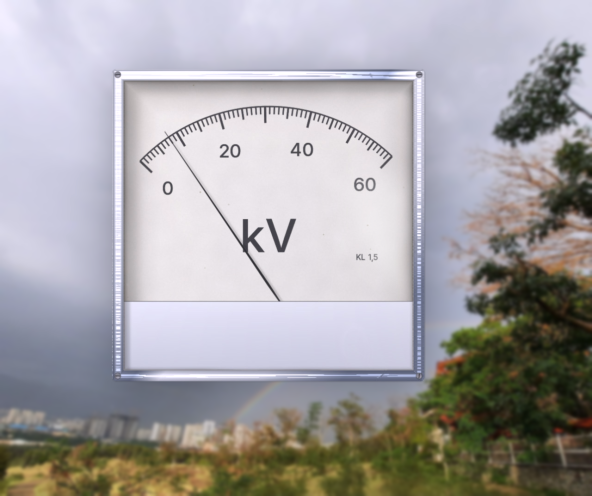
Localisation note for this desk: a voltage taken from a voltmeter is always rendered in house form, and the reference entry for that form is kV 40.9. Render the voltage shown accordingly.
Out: kV 8
